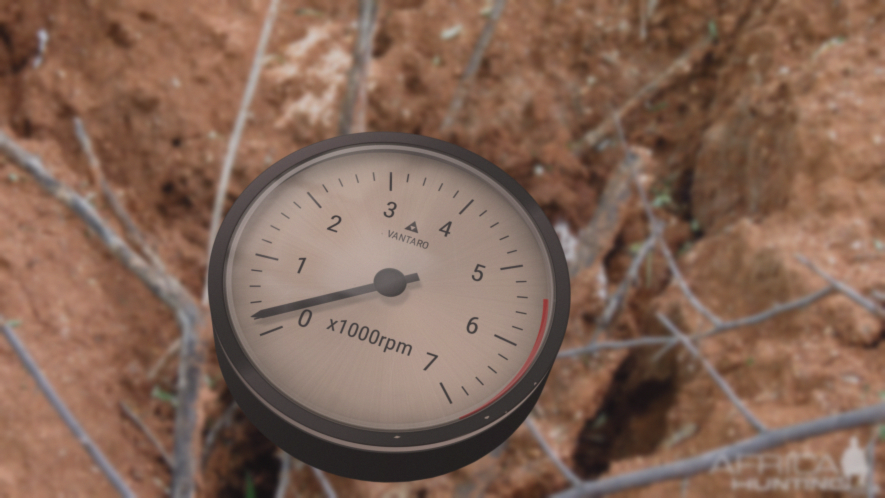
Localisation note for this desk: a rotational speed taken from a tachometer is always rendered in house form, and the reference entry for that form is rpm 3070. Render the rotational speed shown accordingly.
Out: rpm 200
